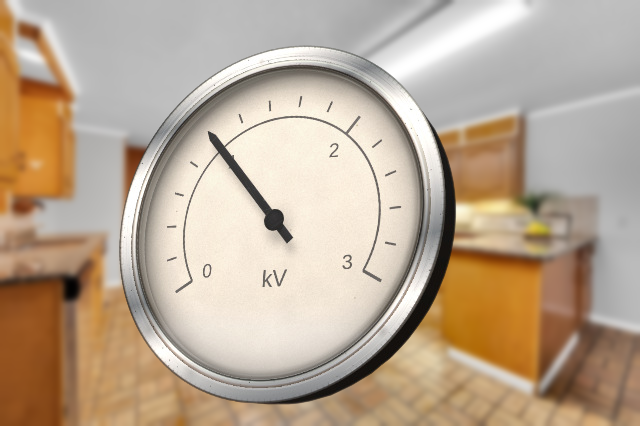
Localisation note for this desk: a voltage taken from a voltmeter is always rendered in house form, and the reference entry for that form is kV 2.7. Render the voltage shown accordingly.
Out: kV 1
